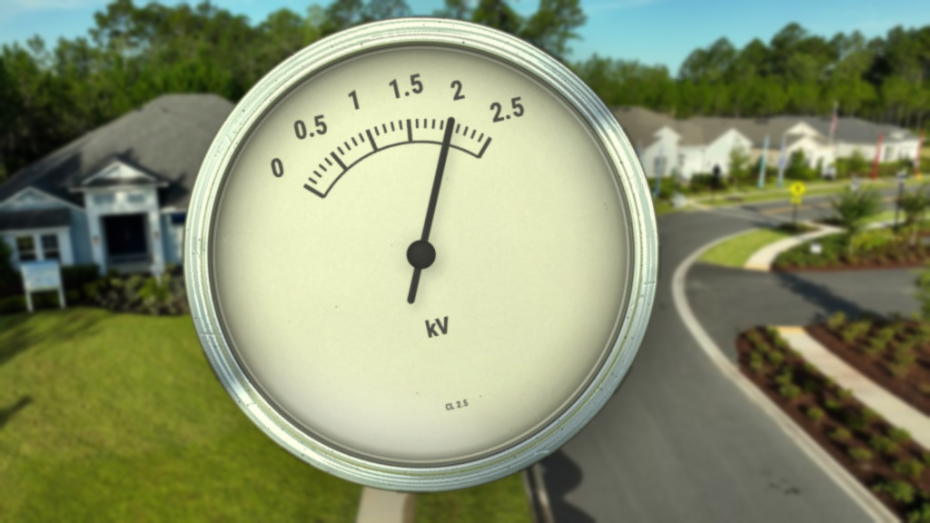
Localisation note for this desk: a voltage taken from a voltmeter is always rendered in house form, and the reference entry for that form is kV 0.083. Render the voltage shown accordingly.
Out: kV 2
